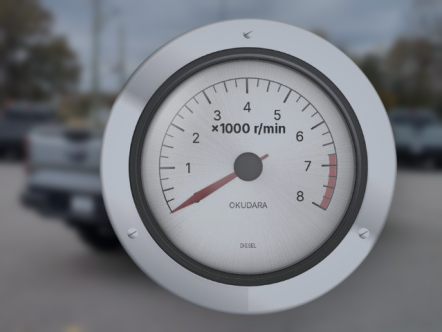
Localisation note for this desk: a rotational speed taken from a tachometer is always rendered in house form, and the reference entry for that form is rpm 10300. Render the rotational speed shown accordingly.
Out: rpm 0
